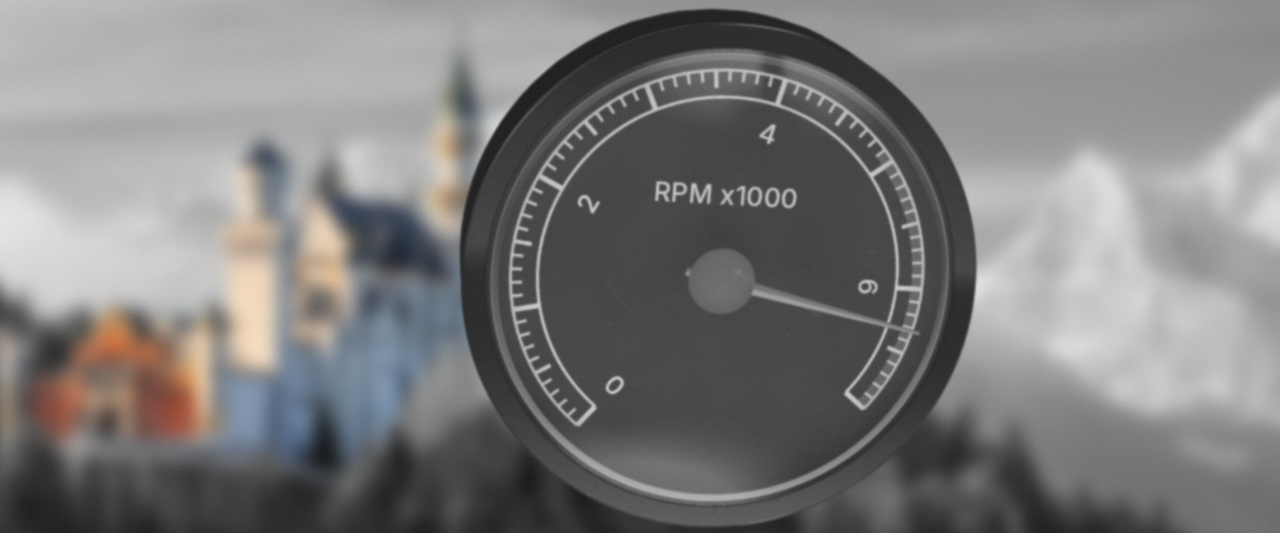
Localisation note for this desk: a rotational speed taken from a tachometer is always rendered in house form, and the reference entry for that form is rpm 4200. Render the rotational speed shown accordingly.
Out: rpm 6300
